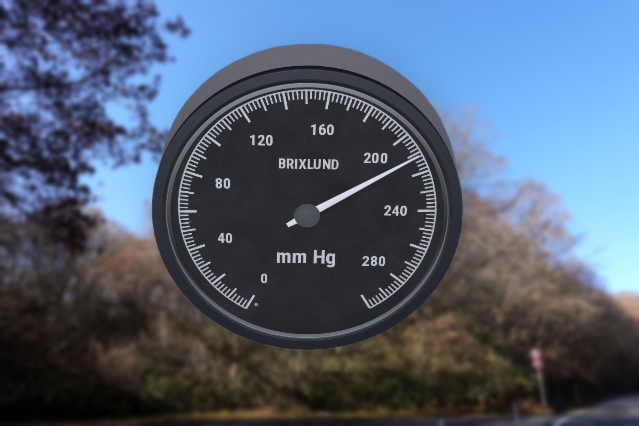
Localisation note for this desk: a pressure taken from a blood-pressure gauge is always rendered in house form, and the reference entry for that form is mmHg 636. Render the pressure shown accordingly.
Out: mmHg 210
